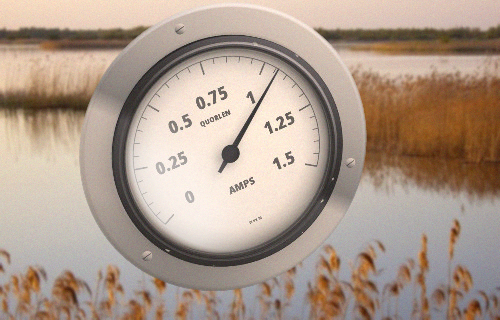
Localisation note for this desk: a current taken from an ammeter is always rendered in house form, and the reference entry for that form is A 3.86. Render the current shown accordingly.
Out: A 1.05
